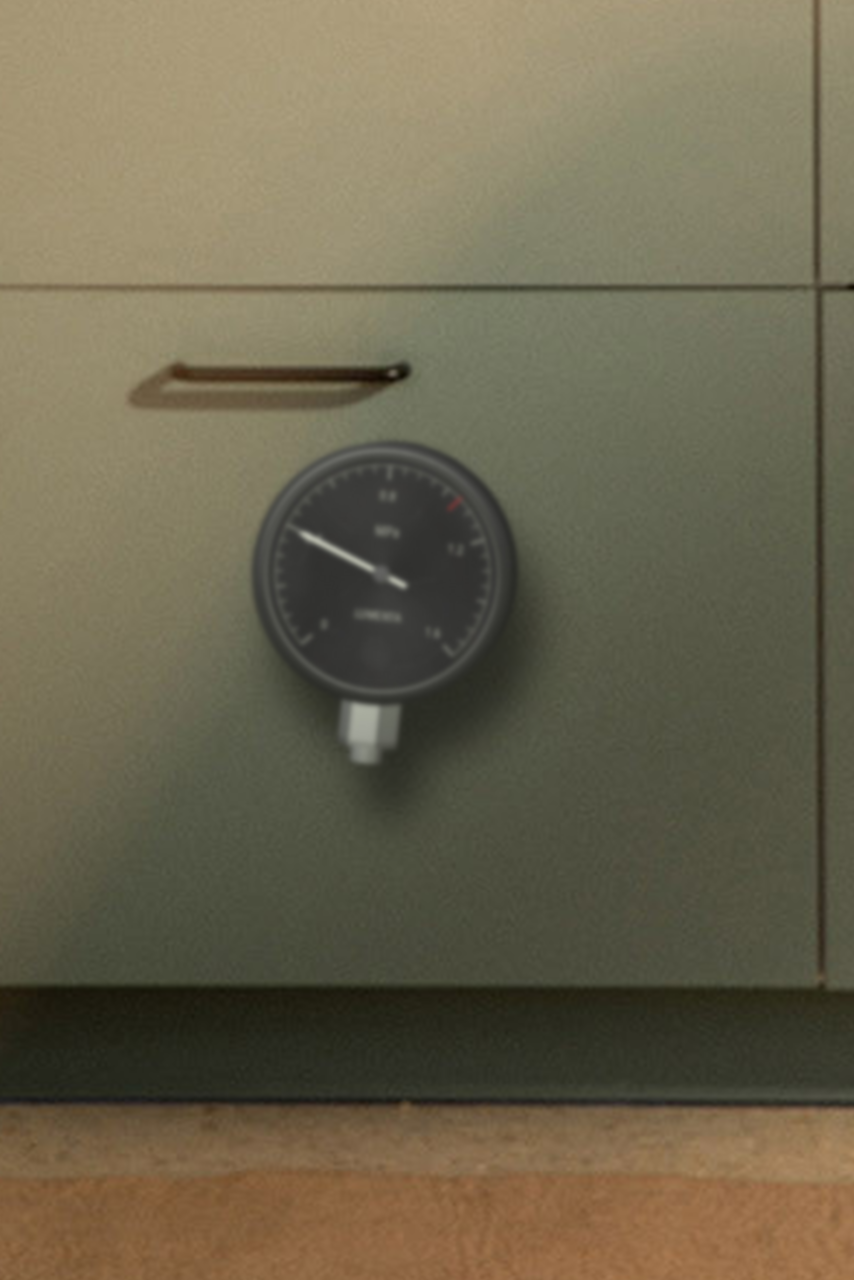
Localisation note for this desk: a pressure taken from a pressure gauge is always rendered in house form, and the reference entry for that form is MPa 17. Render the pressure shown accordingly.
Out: MPa 0.4
